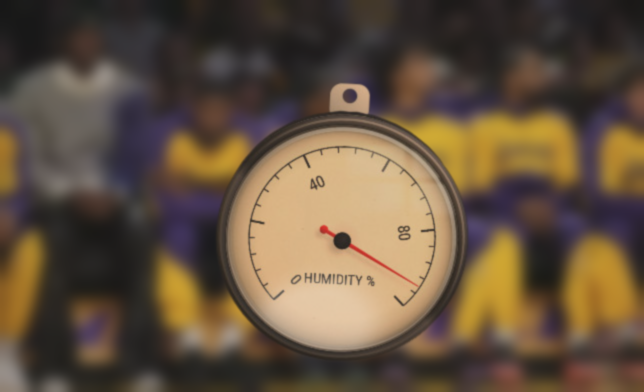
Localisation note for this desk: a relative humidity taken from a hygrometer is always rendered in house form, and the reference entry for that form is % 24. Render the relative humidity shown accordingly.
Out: % 94
